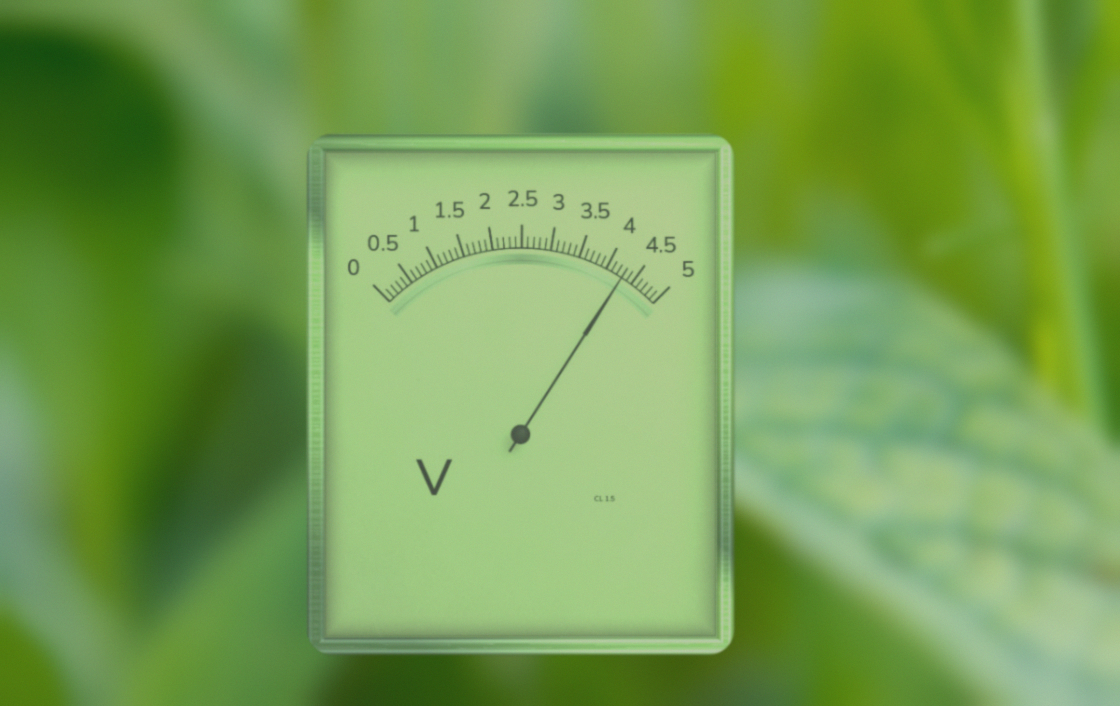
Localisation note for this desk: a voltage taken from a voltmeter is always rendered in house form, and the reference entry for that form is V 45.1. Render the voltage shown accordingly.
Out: V 4.3
